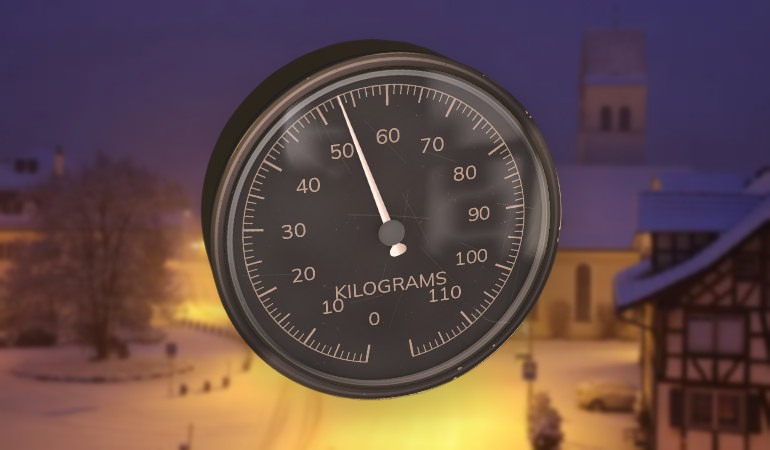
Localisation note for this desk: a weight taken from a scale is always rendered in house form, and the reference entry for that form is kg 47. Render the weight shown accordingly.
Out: kg 53
